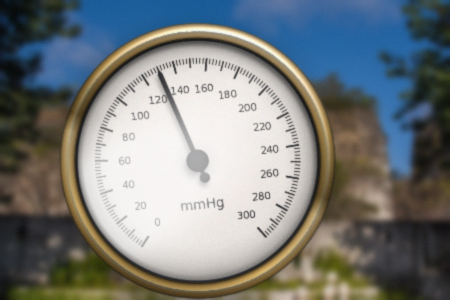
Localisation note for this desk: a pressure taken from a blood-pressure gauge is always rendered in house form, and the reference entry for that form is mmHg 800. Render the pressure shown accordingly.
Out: mmHg 130
